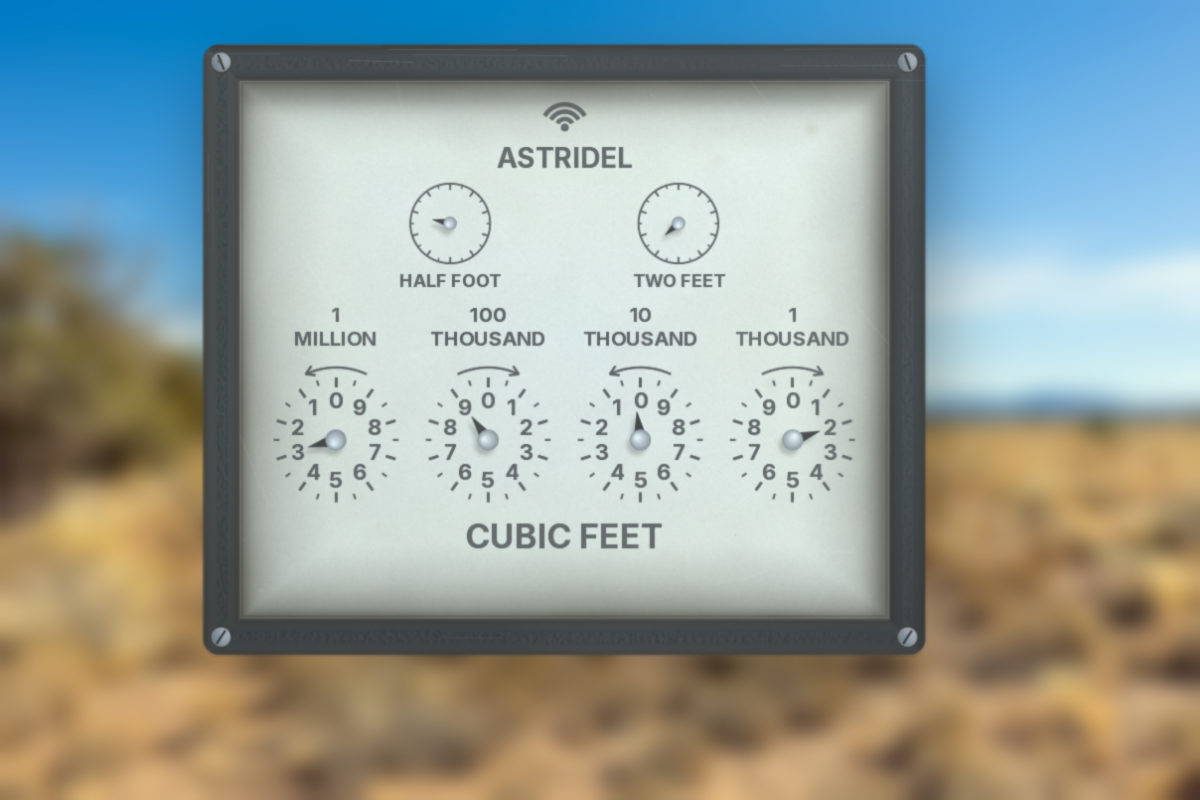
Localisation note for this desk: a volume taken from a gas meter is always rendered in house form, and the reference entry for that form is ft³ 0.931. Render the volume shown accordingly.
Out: ft³ 290200
